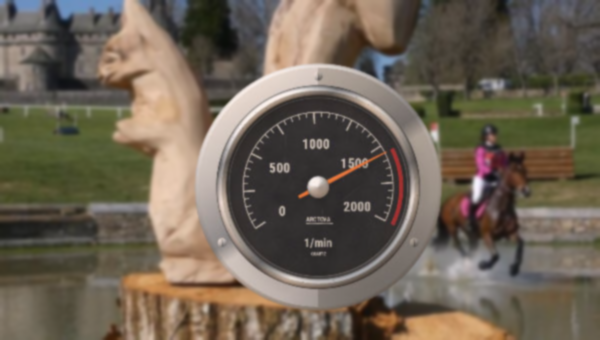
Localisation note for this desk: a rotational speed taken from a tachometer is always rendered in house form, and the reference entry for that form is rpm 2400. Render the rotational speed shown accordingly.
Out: rpm 1550
